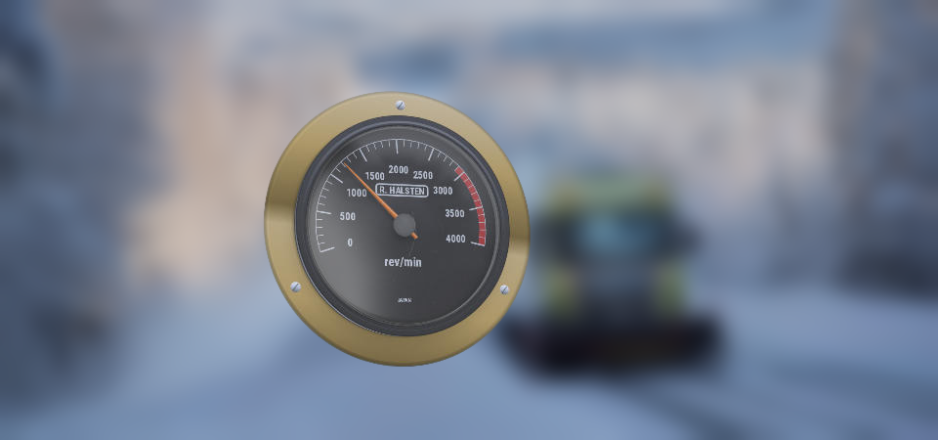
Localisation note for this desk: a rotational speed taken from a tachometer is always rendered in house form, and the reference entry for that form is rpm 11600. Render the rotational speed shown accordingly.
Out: rpm 1200
